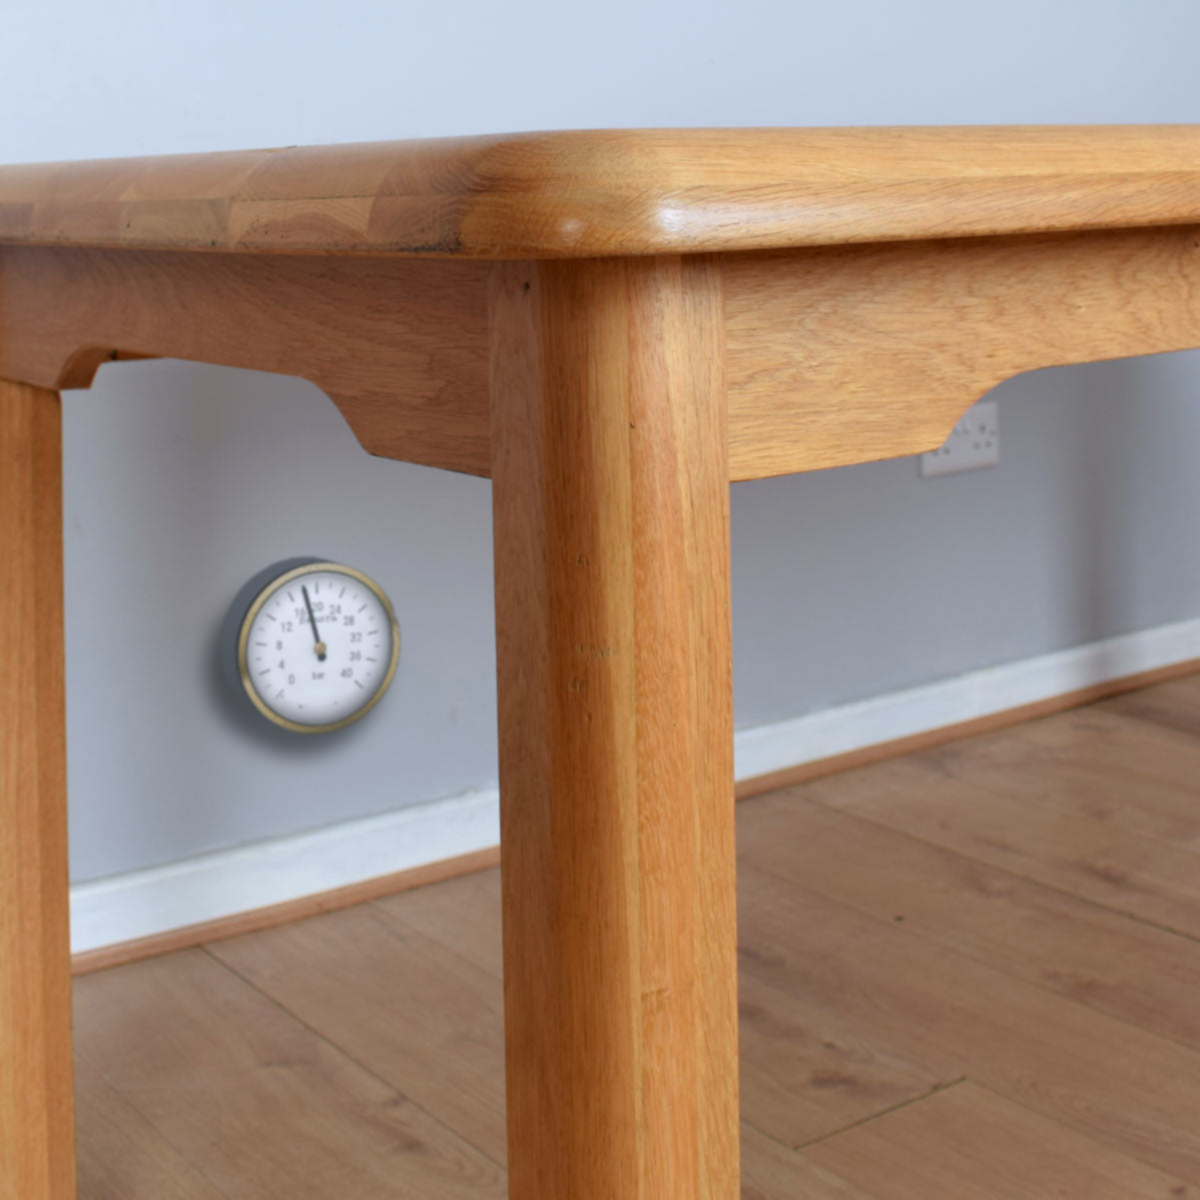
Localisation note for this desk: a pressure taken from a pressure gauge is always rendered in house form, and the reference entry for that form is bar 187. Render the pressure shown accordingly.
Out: bar 18
